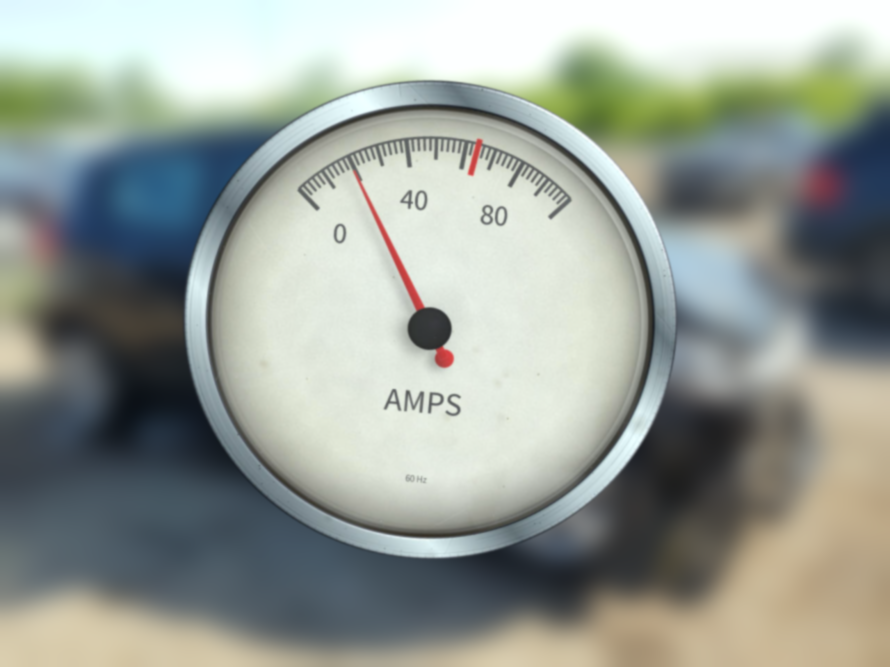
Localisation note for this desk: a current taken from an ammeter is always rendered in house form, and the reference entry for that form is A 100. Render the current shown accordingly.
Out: A 20
